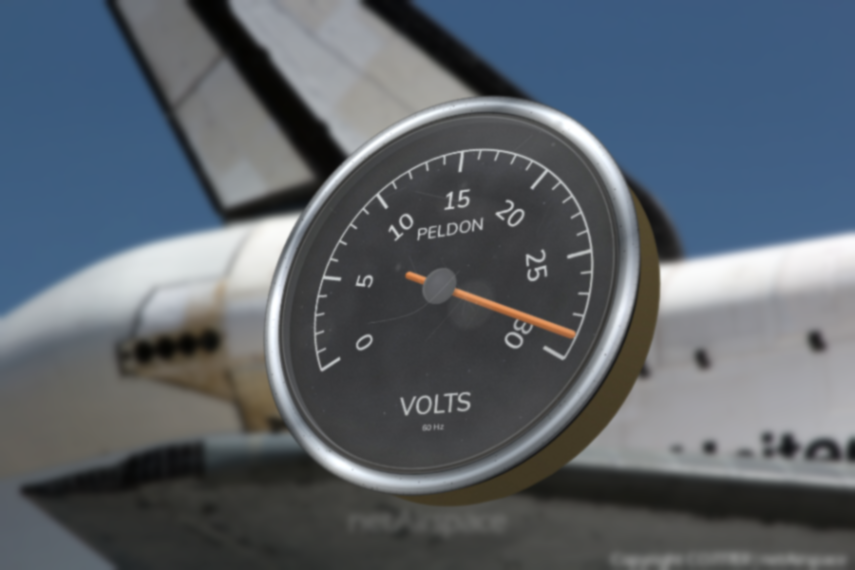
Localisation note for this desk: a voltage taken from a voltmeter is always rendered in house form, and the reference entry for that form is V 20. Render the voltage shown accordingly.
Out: V 29
